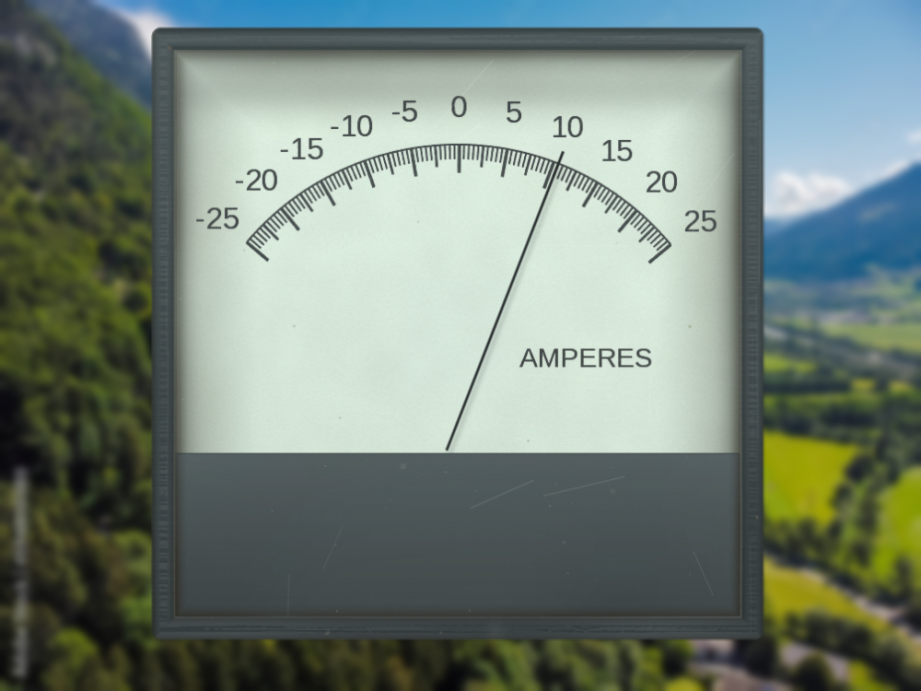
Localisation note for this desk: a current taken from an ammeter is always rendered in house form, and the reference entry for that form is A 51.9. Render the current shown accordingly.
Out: A 10.5
